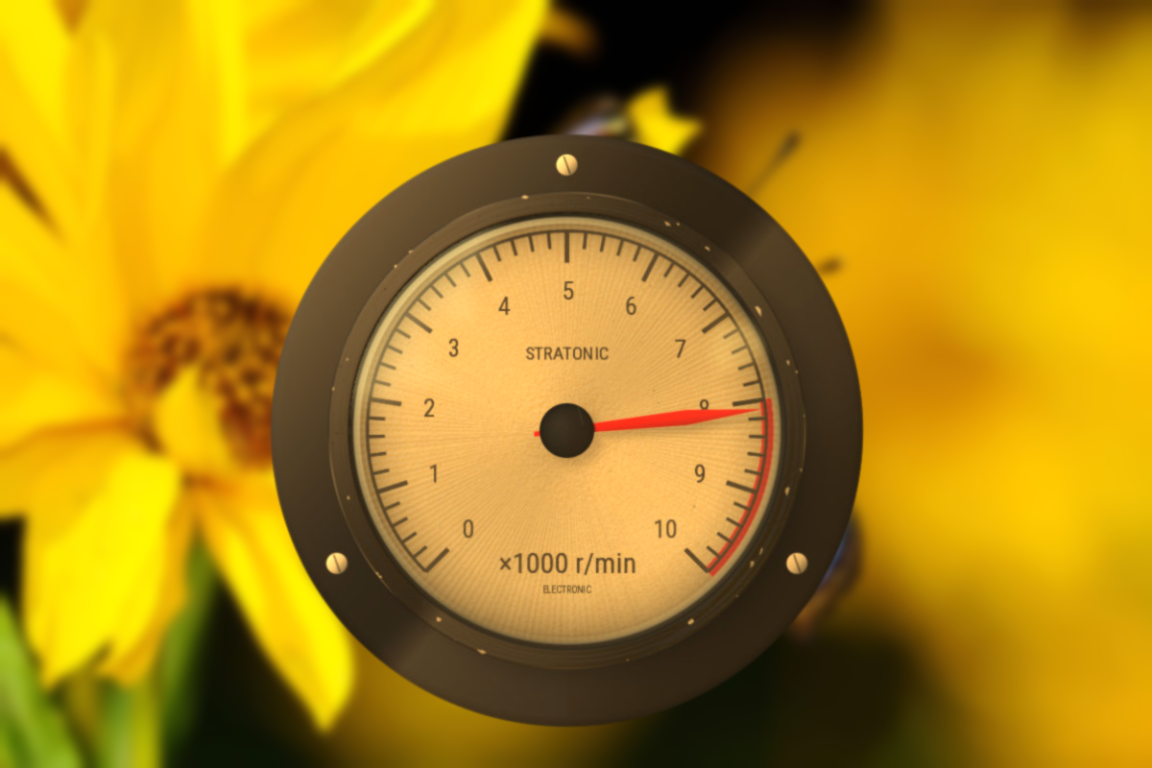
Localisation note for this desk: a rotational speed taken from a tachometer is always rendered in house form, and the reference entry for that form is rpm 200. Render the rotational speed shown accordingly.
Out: rpm 8100
